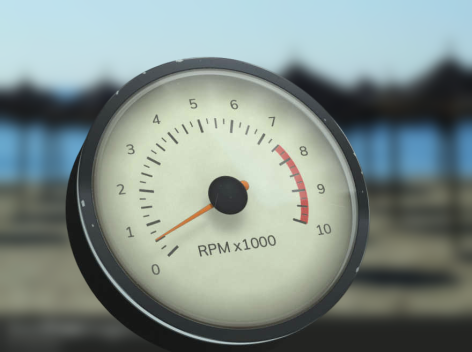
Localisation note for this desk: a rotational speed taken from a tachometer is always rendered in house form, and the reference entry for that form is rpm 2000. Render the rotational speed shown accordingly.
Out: rpm 500
